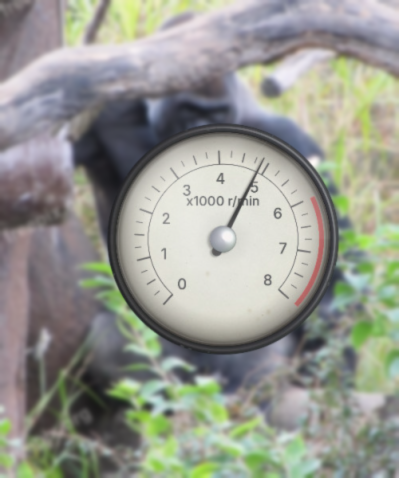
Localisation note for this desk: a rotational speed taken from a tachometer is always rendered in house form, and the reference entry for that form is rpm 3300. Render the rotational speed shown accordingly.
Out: rpm 4875
